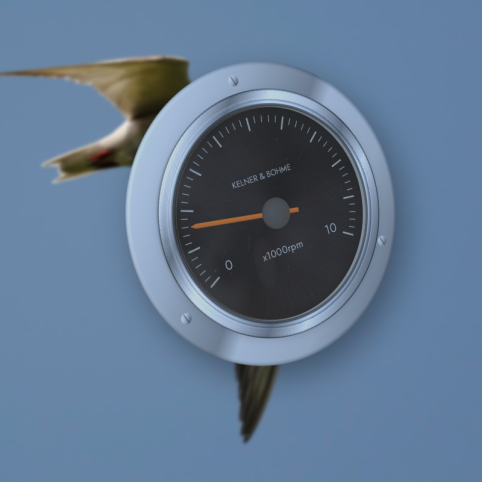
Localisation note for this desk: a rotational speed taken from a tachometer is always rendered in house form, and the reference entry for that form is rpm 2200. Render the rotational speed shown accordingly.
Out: rpm 1600
